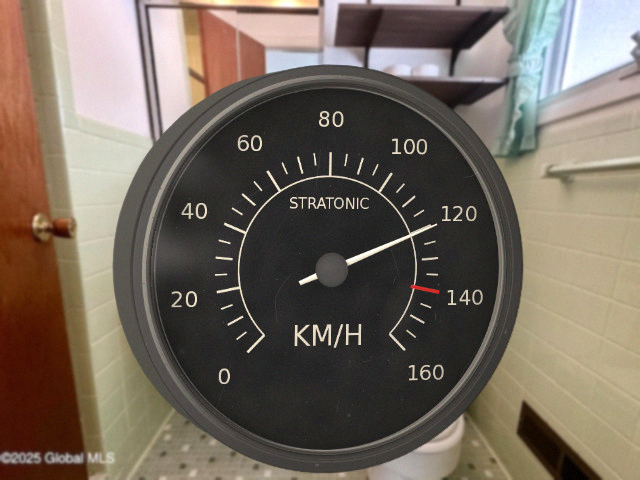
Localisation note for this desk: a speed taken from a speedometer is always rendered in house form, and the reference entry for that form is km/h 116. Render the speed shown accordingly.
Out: km/h 120
